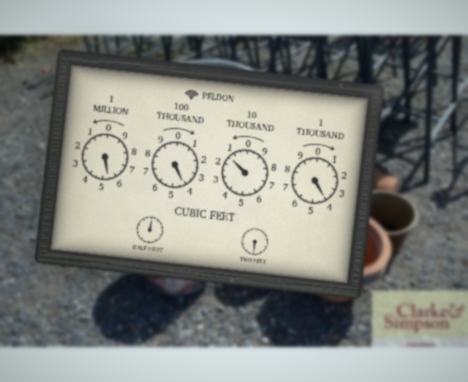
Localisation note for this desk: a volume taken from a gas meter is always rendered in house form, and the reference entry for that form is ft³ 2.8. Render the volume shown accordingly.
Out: ft³ 541400
